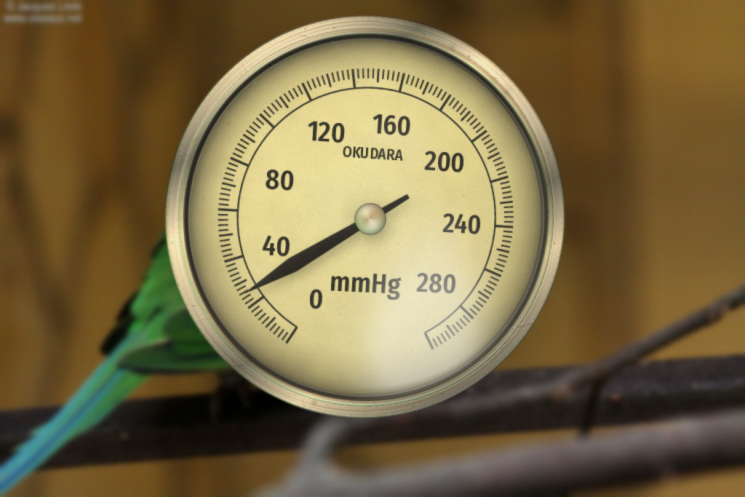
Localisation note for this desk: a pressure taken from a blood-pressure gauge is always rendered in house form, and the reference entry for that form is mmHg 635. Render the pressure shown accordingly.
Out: mmHg 26
